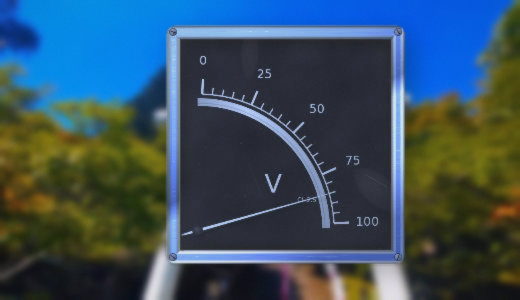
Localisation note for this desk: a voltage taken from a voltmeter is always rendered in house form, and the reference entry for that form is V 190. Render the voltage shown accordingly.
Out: V 85
